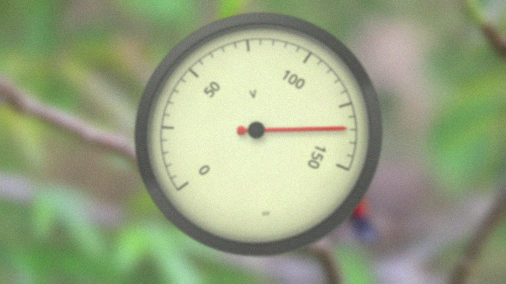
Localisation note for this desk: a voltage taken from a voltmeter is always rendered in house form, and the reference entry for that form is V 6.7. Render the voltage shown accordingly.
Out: V 135
